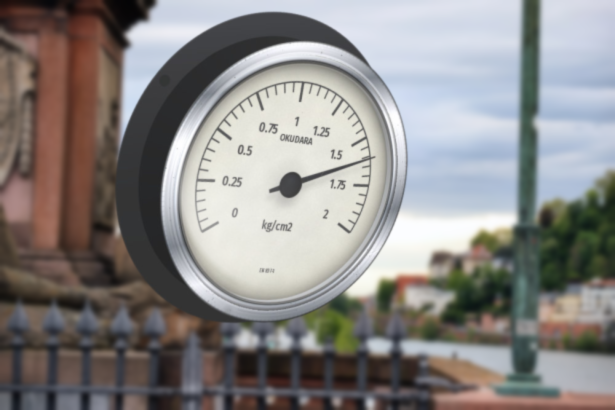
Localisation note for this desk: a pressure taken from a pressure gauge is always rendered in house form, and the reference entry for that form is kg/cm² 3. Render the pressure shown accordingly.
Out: kg/cm² 1.6
